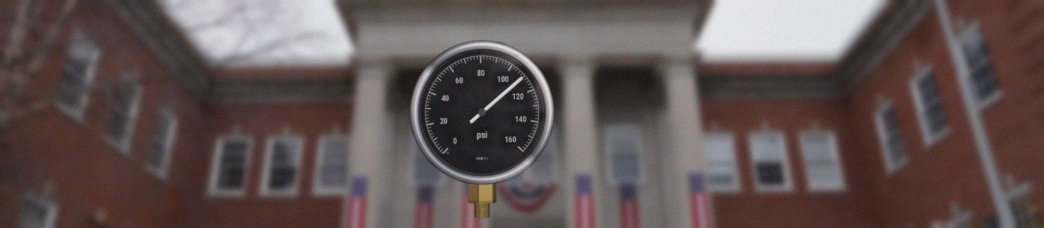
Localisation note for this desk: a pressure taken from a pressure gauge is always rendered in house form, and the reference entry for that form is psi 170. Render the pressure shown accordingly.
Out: psi 110
